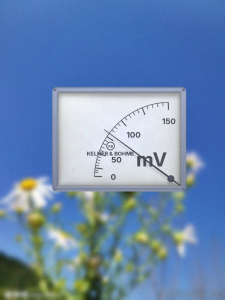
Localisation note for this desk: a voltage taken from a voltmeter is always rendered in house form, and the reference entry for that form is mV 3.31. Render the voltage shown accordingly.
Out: mV 80
